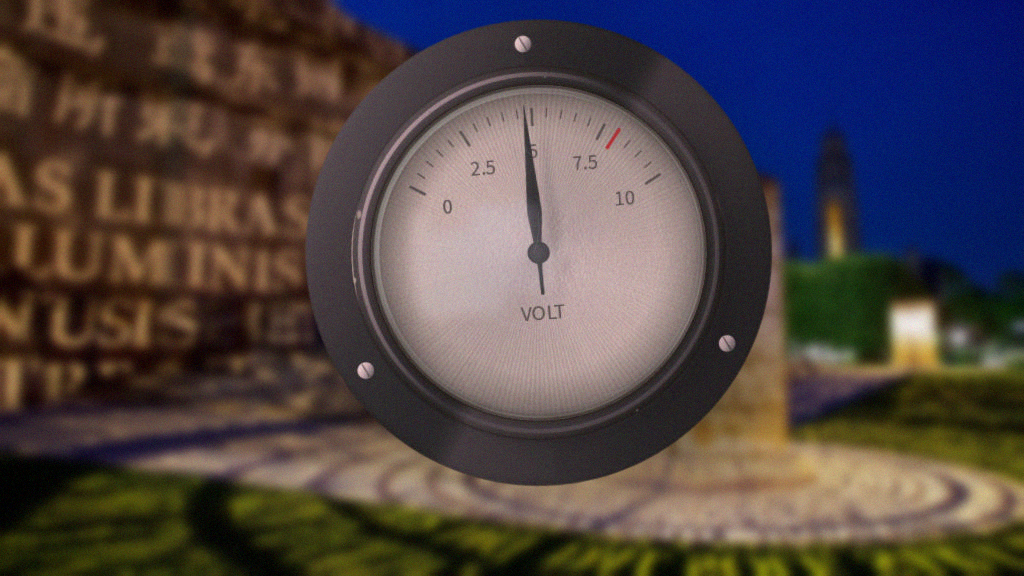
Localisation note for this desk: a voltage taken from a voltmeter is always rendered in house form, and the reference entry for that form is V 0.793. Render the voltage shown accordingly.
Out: V 4.75
